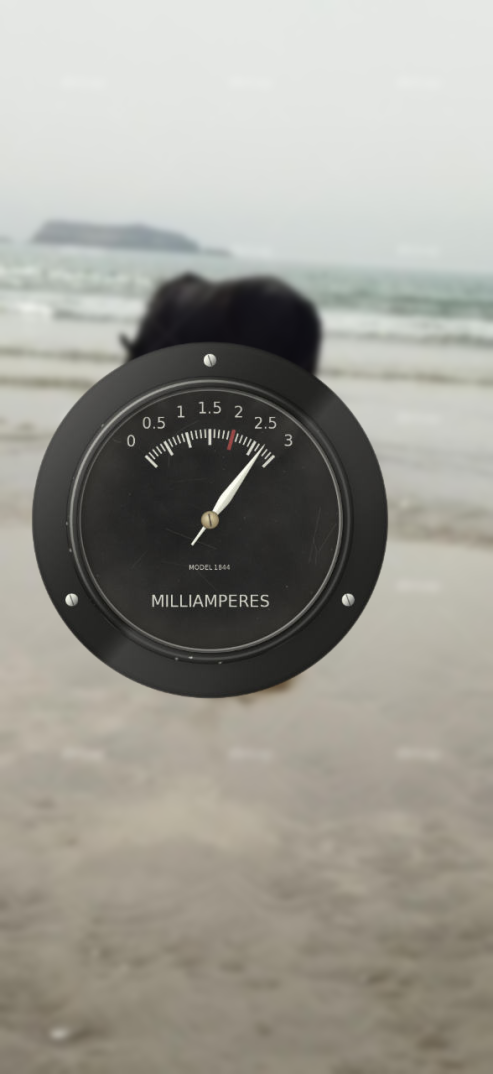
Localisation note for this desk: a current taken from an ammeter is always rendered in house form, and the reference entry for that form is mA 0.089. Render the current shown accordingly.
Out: mA 2.7
